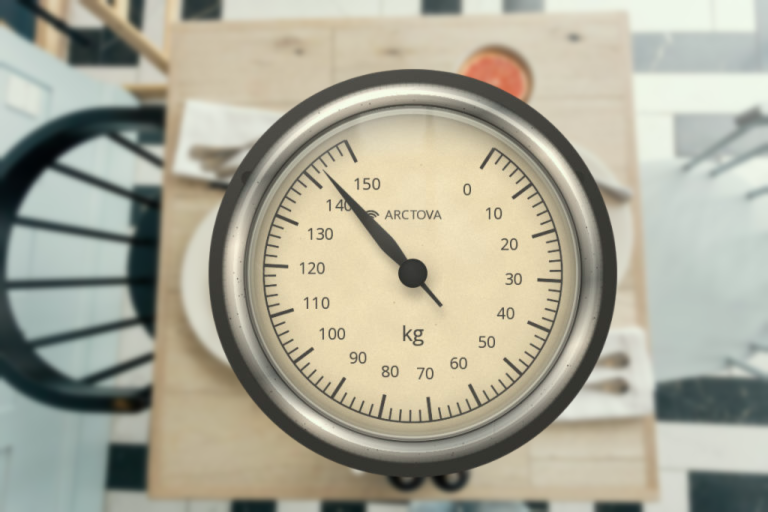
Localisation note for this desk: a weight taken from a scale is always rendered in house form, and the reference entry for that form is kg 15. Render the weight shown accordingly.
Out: kg 143
